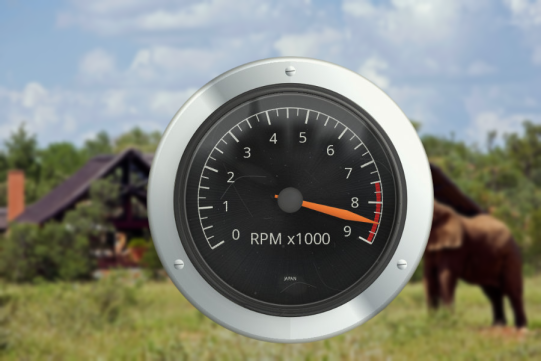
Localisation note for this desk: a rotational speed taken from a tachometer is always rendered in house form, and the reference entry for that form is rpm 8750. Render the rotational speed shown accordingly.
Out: rpm 8500
